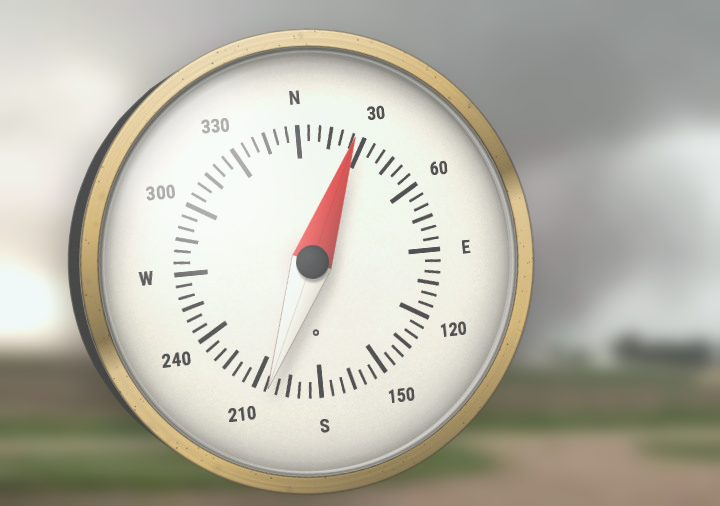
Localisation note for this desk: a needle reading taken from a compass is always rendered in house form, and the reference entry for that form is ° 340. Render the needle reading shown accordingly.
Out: ° 25
